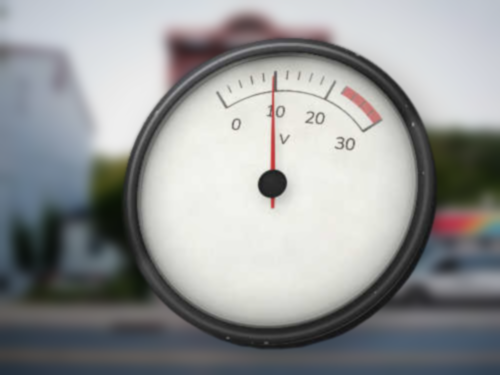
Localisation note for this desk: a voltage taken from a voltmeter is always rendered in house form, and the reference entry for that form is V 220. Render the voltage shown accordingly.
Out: V 10
